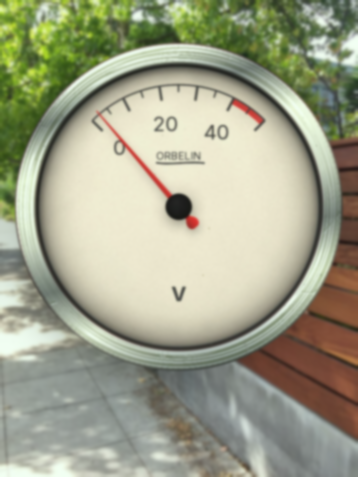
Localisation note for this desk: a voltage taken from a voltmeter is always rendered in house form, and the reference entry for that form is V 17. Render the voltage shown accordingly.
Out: V 2.5
